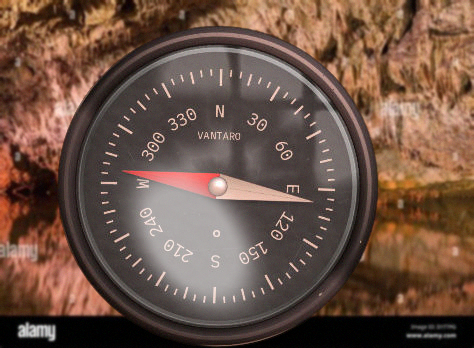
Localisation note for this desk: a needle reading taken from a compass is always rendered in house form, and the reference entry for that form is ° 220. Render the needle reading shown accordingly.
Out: ° 277.5
